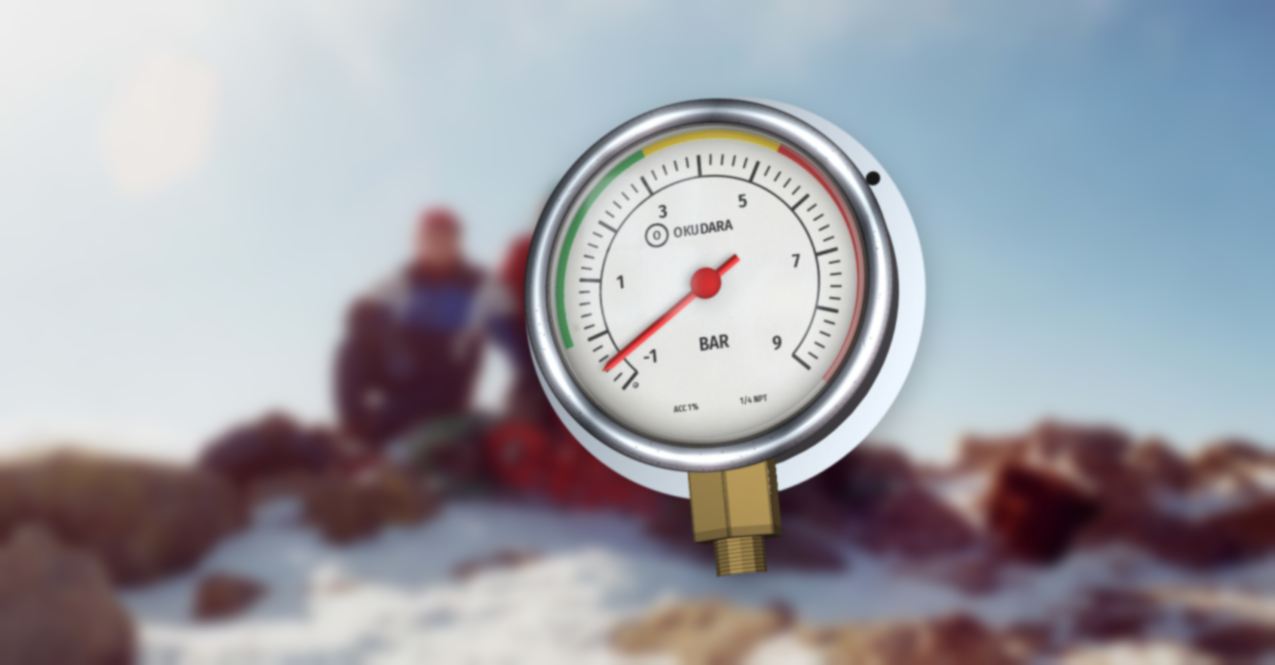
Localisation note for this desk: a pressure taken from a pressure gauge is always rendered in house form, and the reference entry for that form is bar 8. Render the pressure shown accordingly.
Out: bar -0.6
